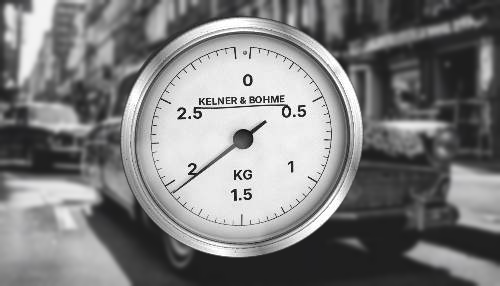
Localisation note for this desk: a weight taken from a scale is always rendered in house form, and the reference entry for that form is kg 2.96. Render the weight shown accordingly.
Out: kg 1.95
